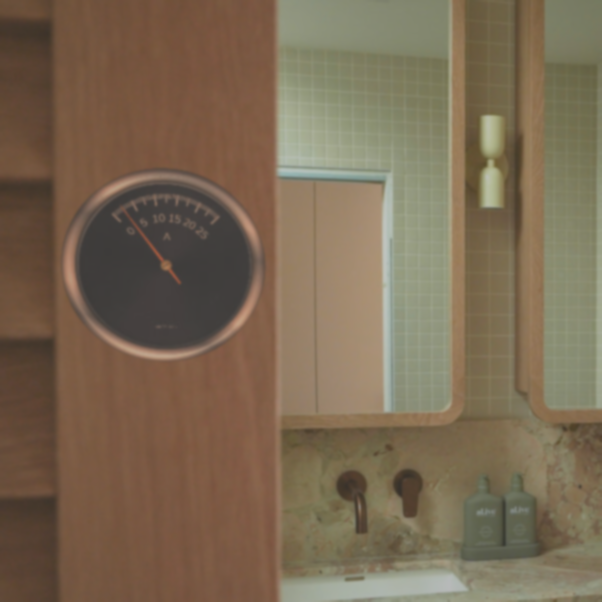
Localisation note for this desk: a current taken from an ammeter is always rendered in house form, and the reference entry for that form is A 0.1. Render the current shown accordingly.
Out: A 2.5
